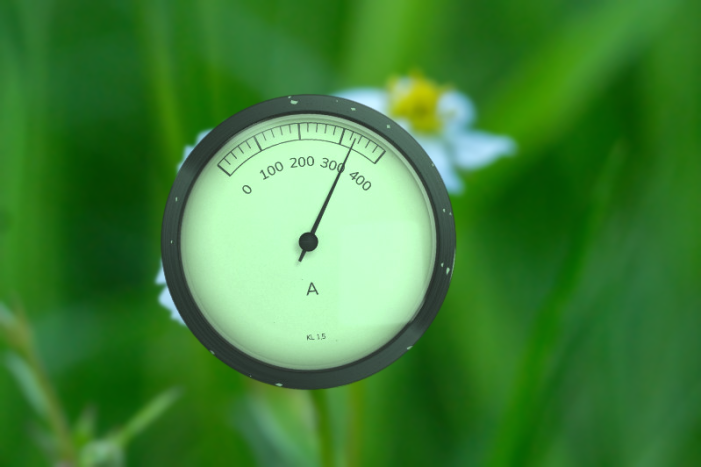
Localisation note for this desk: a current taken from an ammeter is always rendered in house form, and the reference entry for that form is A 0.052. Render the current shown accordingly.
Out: A 330
